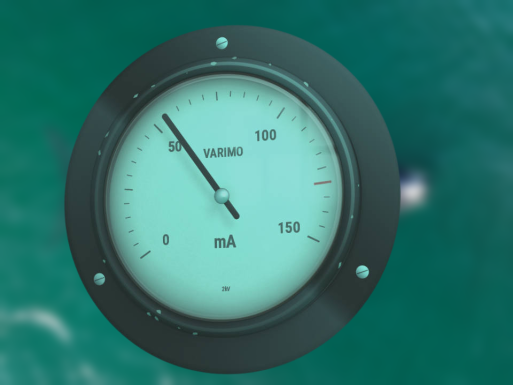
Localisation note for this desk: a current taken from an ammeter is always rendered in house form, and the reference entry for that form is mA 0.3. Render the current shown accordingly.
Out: mA 55
